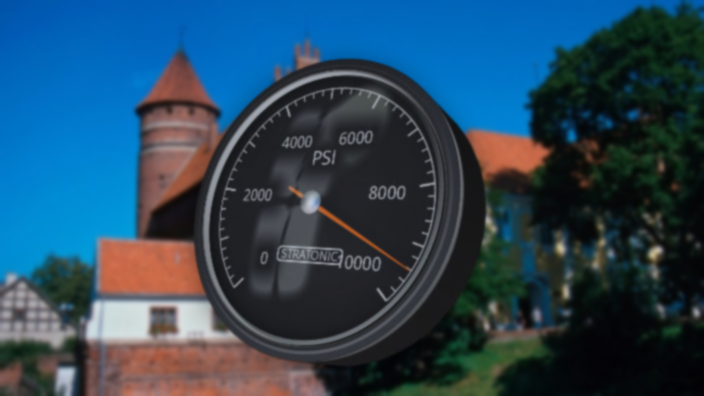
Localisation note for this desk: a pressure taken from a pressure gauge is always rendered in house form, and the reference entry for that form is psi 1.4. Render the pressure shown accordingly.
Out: psi 9400
